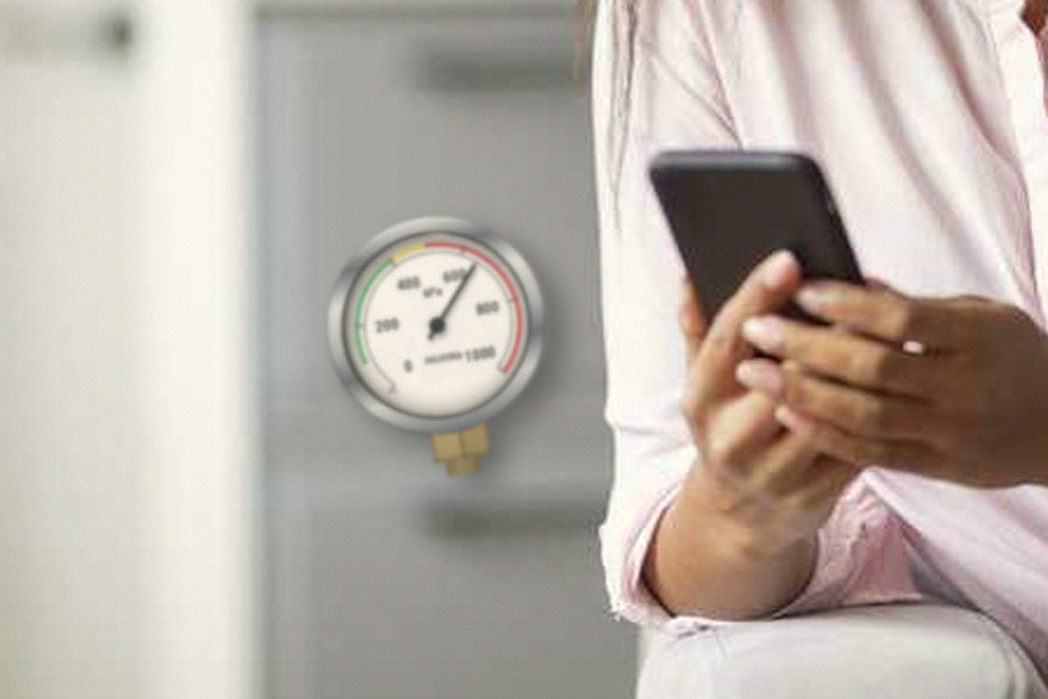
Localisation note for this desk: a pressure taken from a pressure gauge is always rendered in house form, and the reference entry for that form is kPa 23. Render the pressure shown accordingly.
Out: kPa 650
